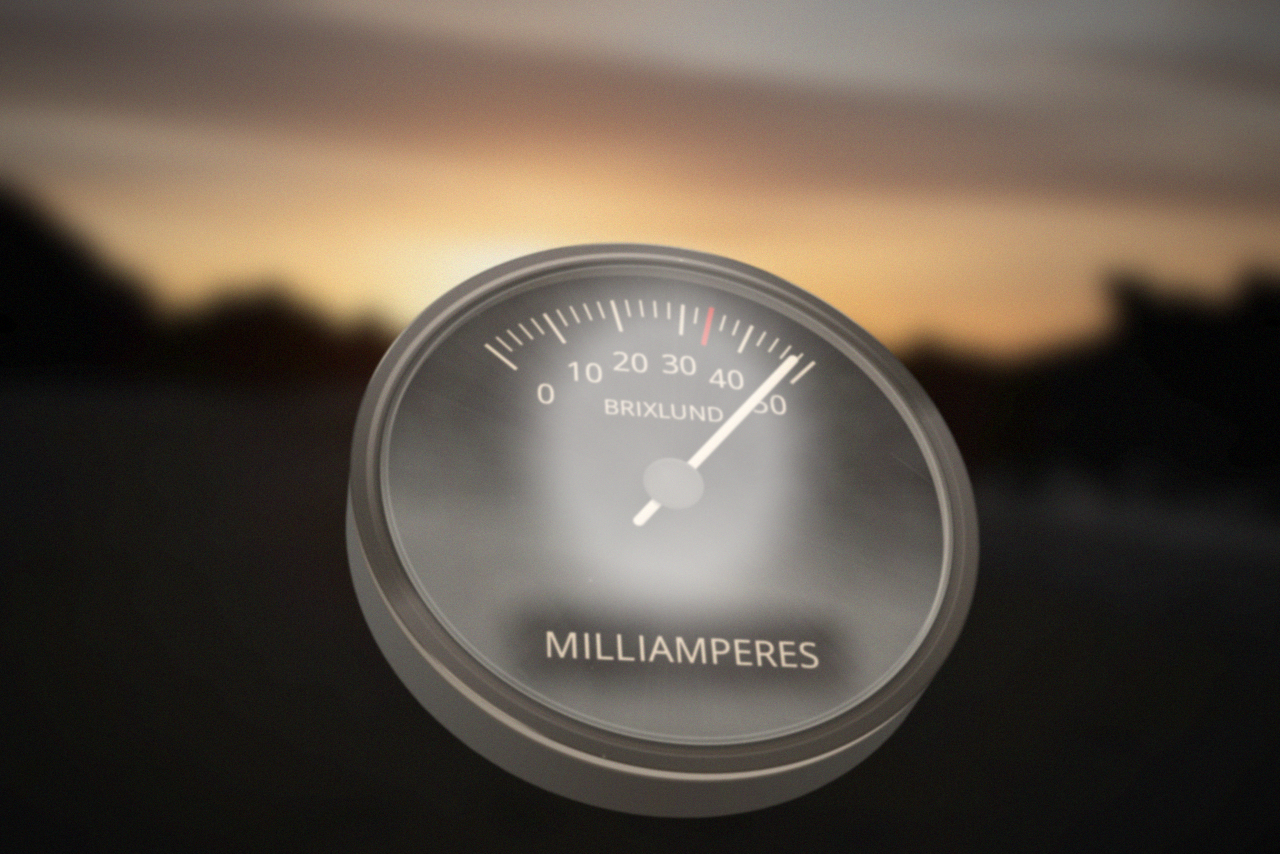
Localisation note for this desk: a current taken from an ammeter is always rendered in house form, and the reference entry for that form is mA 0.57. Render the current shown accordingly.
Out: mA 48
